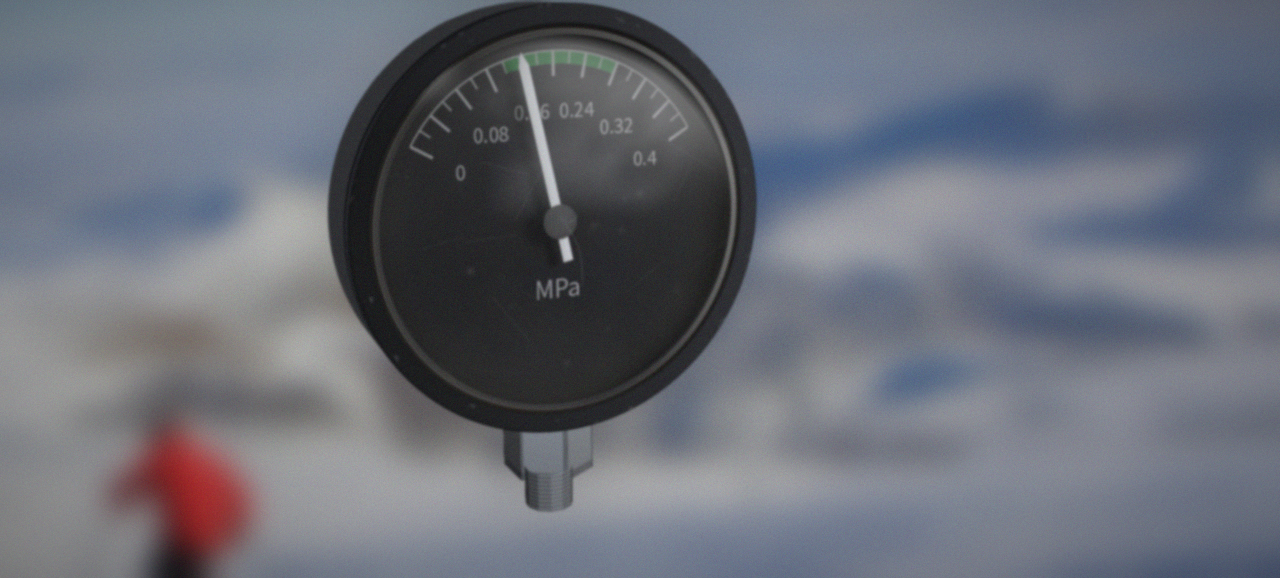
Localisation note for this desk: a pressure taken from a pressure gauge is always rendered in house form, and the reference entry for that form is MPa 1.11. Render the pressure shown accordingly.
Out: MPa 0.16
